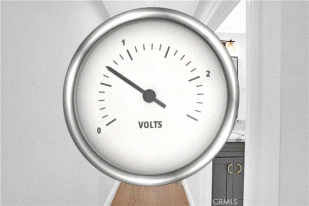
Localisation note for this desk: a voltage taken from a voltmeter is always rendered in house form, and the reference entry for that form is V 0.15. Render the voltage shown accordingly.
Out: V 0.7
